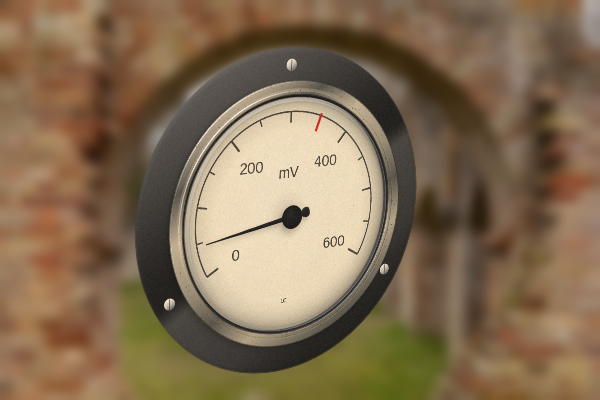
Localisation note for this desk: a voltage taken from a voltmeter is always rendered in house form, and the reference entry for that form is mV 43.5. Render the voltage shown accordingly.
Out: mV 50
